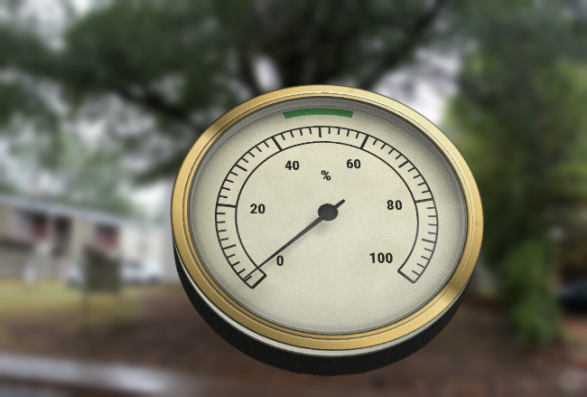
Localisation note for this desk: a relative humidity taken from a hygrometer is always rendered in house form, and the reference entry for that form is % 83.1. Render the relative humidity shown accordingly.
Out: % 2
